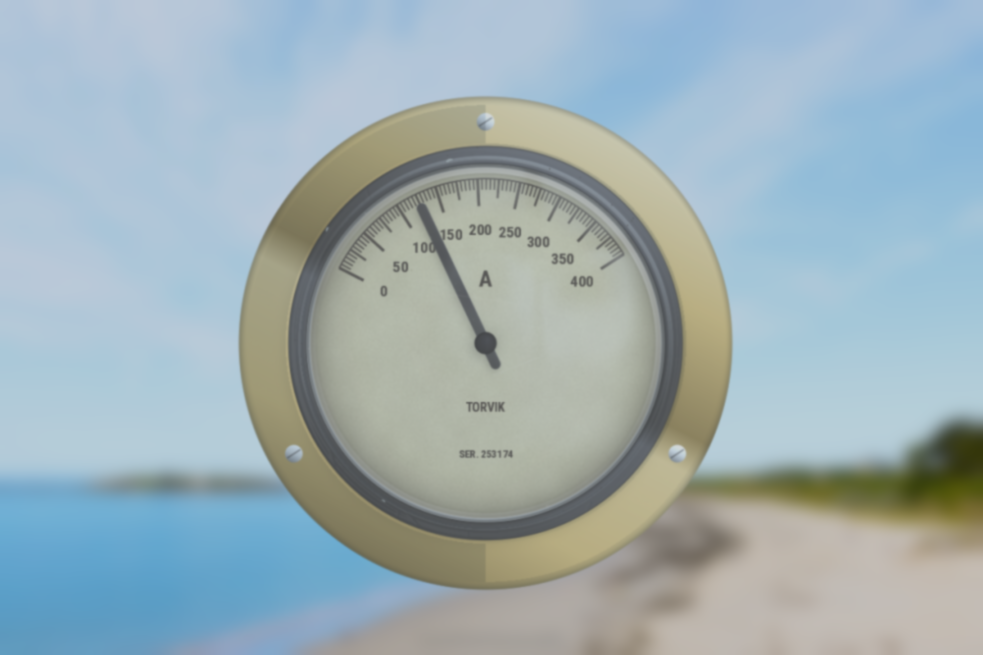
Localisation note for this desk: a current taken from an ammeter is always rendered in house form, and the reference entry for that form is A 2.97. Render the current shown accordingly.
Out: A 125
